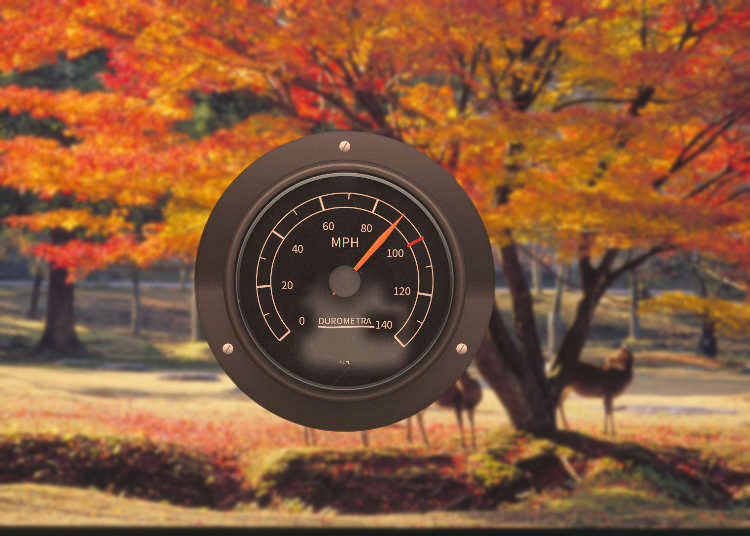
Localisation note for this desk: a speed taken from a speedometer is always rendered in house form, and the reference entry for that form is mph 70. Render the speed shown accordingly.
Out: mph 90
